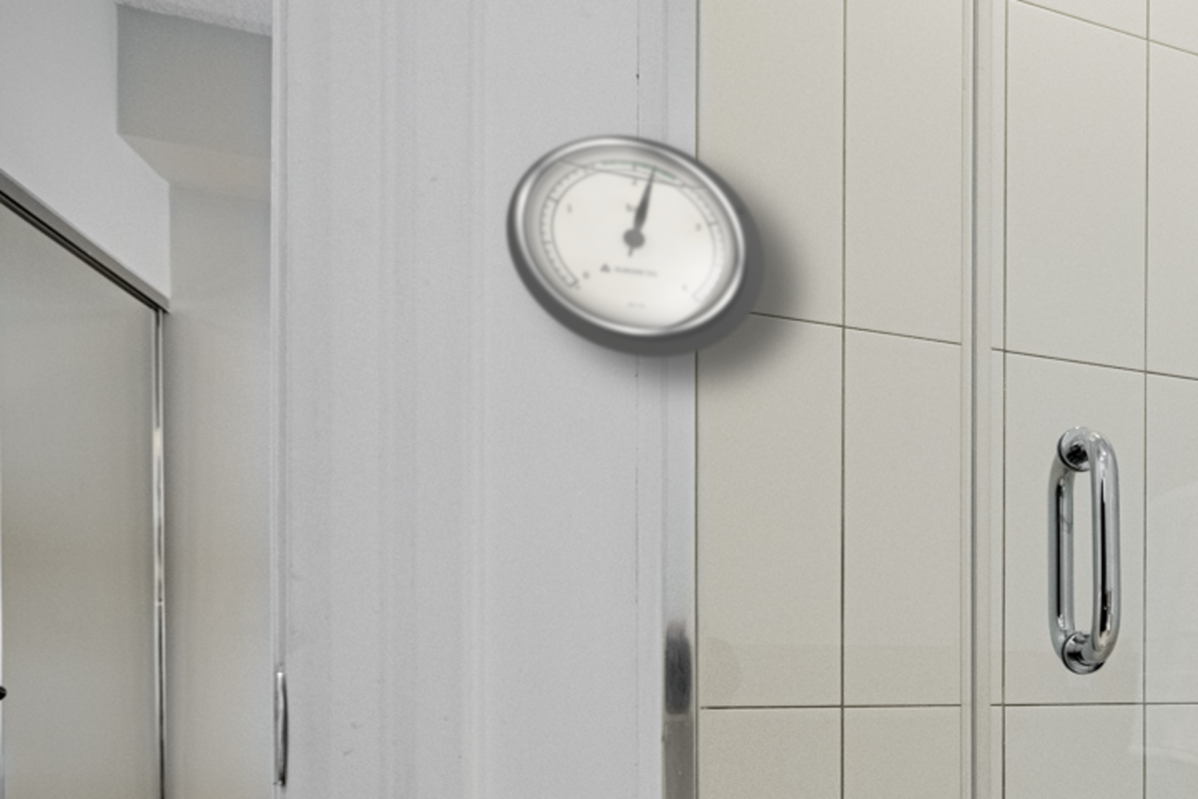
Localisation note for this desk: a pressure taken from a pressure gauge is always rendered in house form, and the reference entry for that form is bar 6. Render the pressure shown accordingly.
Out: bar 2.2
